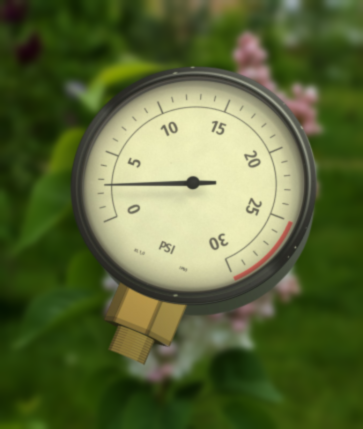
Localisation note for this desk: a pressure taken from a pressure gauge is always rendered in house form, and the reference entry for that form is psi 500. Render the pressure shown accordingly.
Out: psi 2.5
